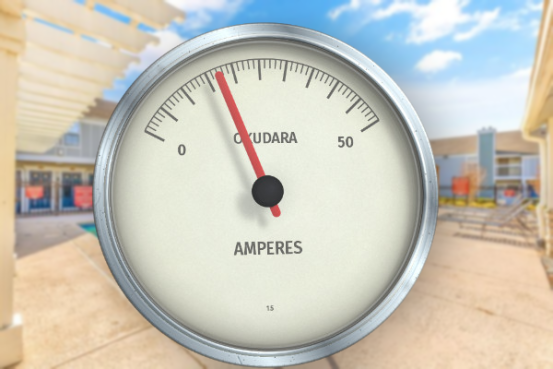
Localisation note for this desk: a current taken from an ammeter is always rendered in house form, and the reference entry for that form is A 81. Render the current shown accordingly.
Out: A 17
